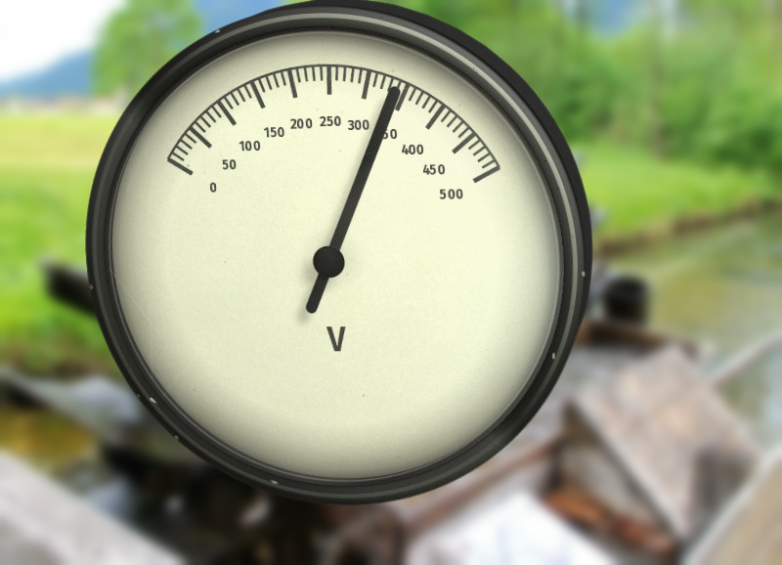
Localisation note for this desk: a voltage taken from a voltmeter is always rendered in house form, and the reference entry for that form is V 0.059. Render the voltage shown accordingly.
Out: V 340
